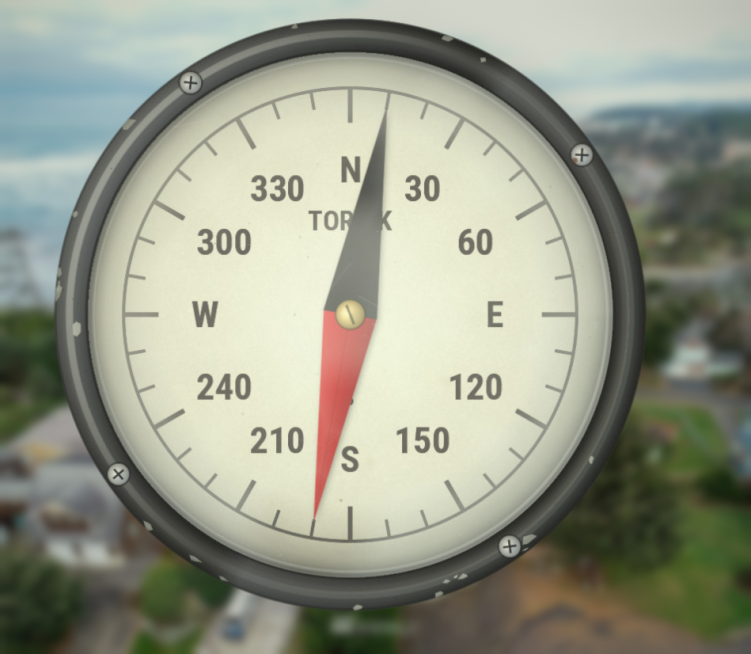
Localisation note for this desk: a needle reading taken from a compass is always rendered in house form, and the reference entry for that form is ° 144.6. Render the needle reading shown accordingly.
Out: ° 190
